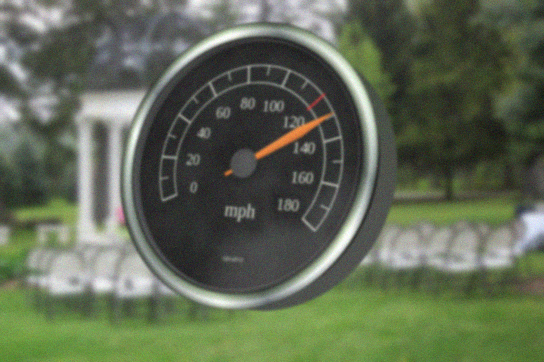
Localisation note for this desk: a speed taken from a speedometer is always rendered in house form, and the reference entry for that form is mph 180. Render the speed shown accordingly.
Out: mph 130
